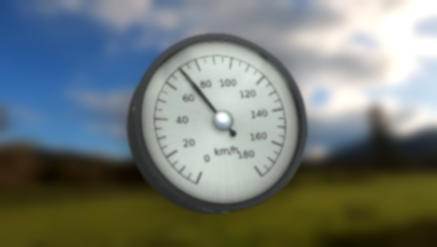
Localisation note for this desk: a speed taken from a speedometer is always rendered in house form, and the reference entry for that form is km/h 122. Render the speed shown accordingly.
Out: km/h 70
